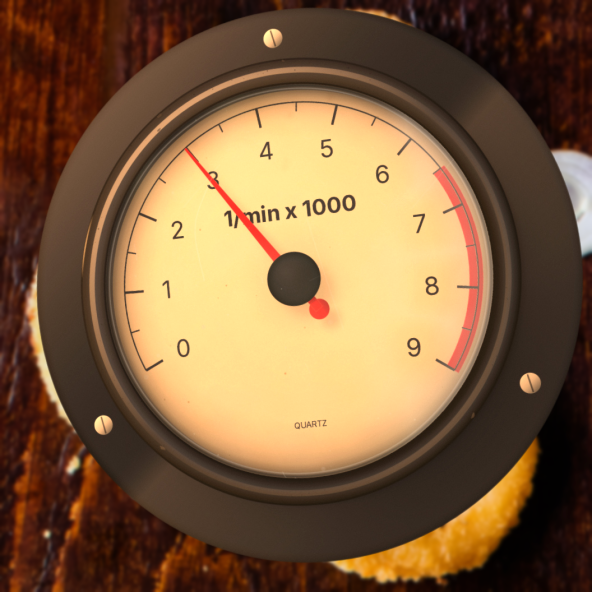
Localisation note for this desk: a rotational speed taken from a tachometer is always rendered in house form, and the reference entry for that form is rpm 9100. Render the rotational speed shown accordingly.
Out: rpm 3000
